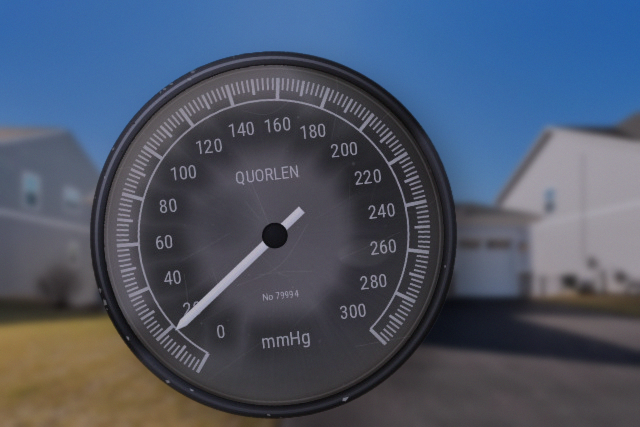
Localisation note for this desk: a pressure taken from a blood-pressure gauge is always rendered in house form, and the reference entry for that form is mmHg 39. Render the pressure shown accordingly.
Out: mmHg 18
